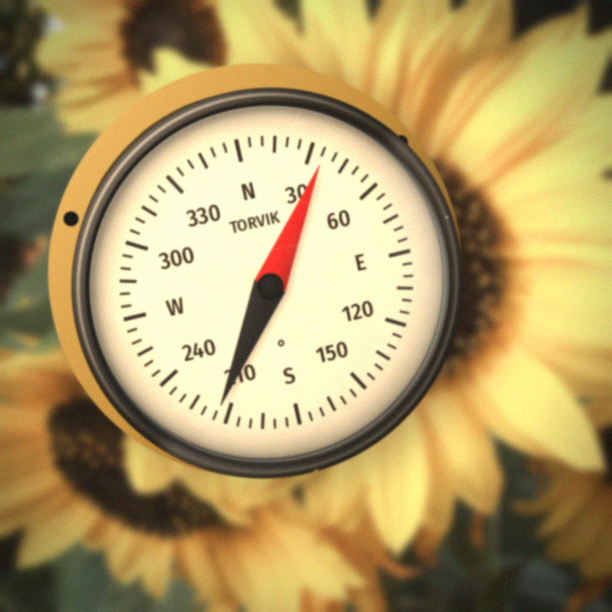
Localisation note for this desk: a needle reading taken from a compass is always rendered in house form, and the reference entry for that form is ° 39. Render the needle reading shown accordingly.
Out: ° 35
